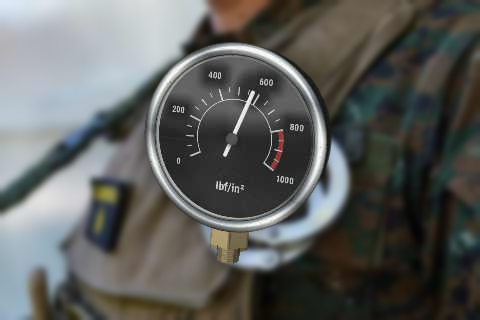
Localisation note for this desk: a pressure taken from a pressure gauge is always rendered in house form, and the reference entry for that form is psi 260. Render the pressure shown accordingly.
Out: psi 575
